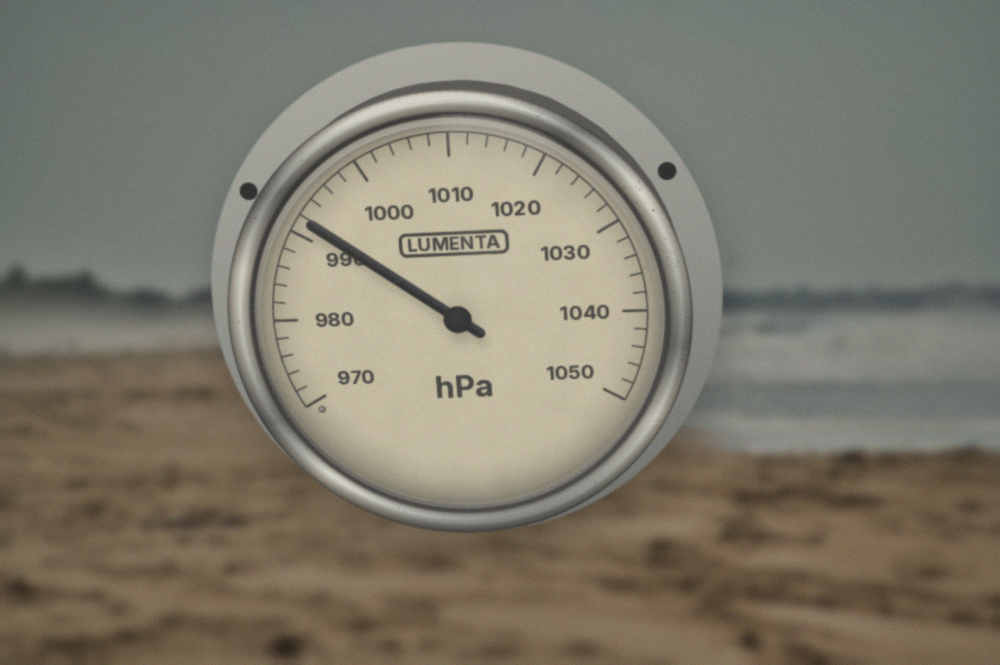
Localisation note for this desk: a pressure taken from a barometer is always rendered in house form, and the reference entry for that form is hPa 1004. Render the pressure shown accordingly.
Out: hPa 992
